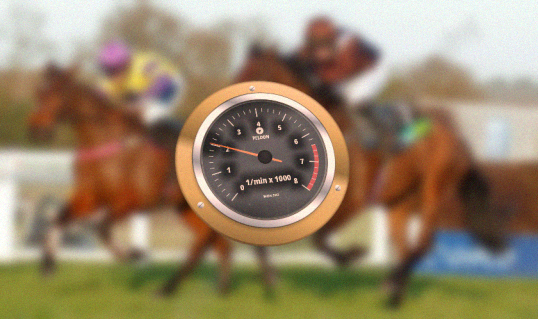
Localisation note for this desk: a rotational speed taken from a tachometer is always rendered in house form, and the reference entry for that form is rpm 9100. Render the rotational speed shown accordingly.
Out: rpm 2000
